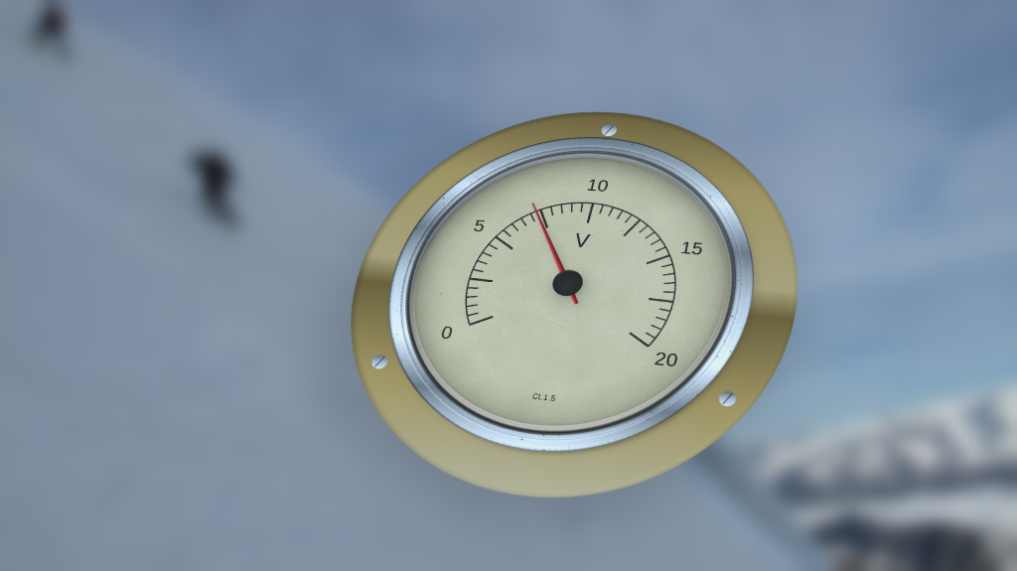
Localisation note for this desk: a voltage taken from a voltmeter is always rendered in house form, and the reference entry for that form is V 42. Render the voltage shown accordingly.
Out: V 7.25
